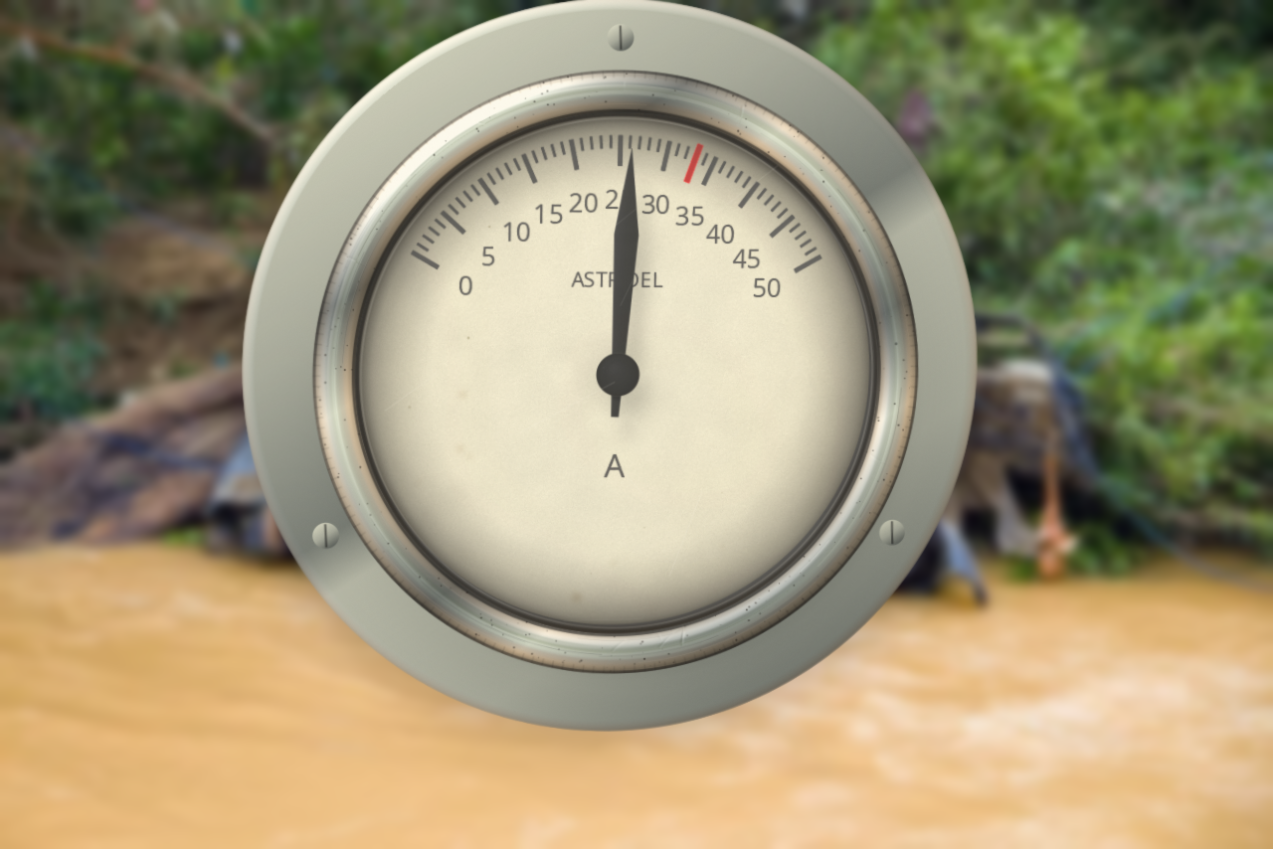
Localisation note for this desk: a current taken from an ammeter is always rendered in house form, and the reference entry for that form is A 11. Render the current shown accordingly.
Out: A 26
